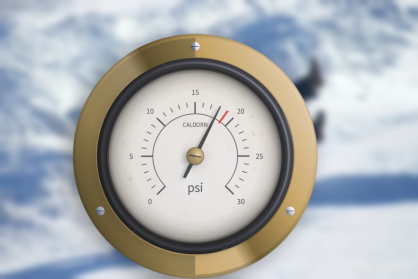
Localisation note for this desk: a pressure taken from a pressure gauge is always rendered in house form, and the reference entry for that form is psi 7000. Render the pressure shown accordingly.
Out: psi 18
